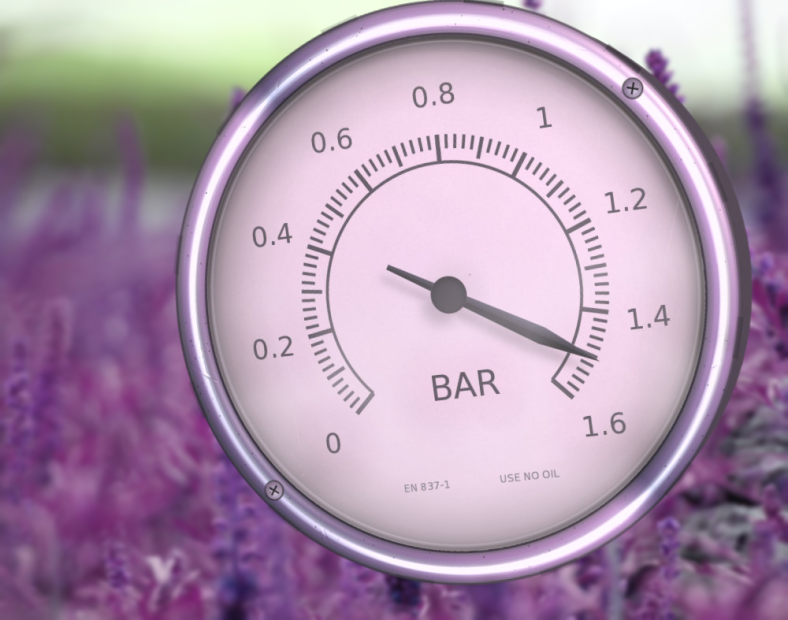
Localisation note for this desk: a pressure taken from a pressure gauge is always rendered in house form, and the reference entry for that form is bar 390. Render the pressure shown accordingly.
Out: bar 1.5
